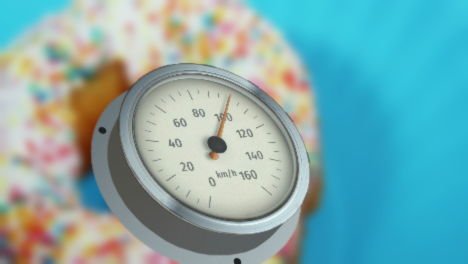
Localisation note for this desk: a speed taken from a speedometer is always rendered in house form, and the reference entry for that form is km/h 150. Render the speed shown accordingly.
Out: km/h 100
